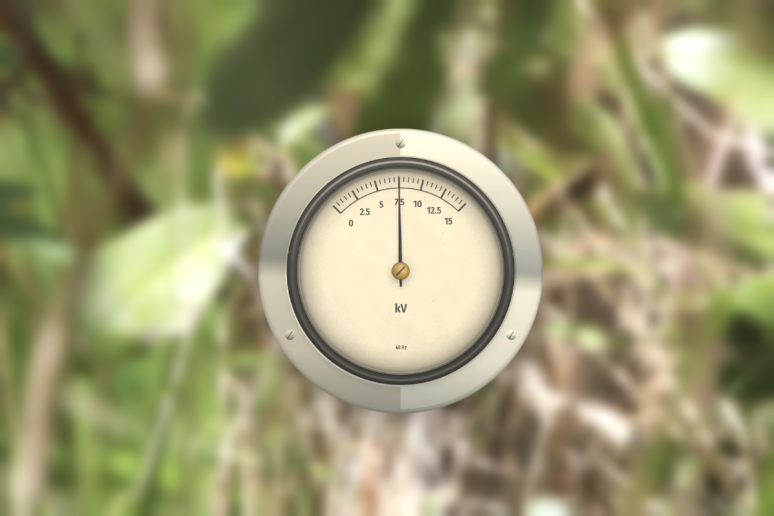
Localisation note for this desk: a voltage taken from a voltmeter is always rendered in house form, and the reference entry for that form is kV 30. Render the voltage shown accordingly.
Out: kV 7.5
